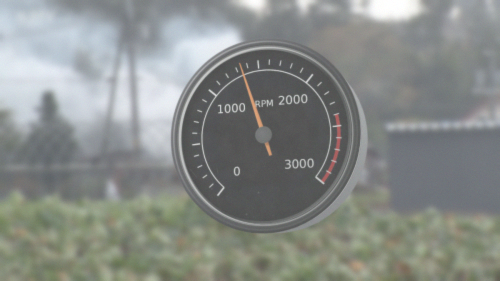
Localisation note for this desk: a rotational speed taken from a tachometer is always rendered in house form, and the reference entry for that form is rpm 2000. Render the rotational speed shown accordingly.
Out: rpm 1350
